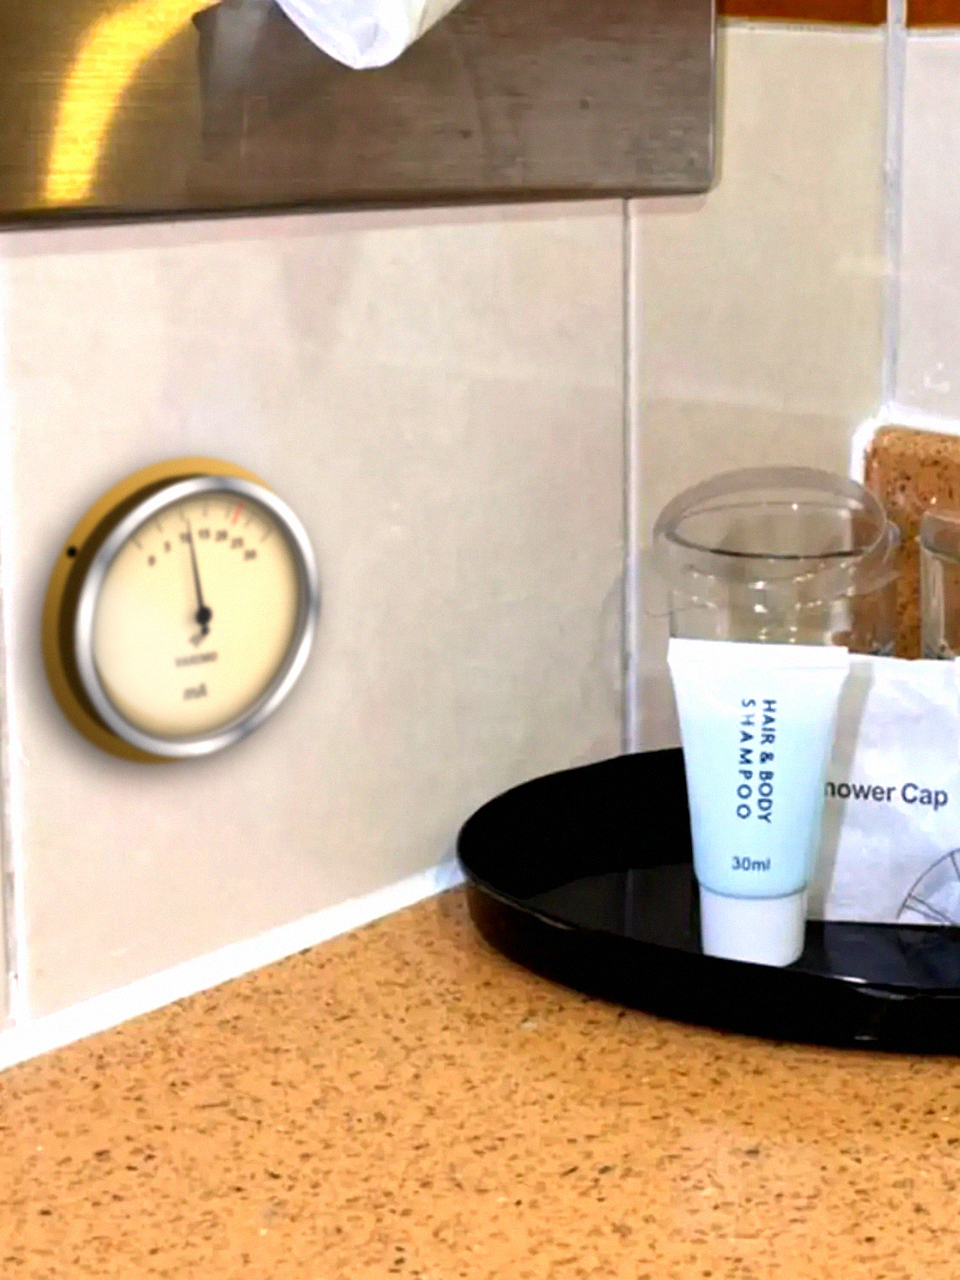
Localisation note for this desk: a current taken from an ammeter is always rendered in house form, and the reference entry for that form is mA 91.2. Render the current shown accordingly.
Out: mA 10
